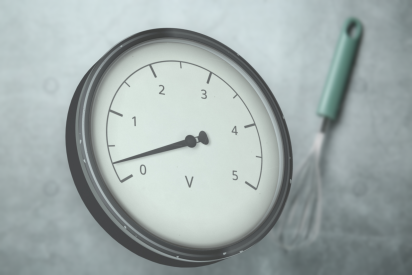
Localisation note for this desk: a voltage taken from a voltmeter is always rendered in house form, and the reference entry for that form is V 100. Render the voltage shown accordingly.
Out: V 0.25
